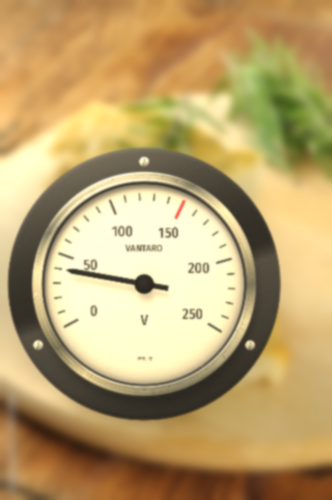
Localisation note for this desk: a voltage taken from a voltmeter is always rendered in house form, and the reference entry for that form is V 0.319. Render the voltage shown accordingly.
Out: V 40
